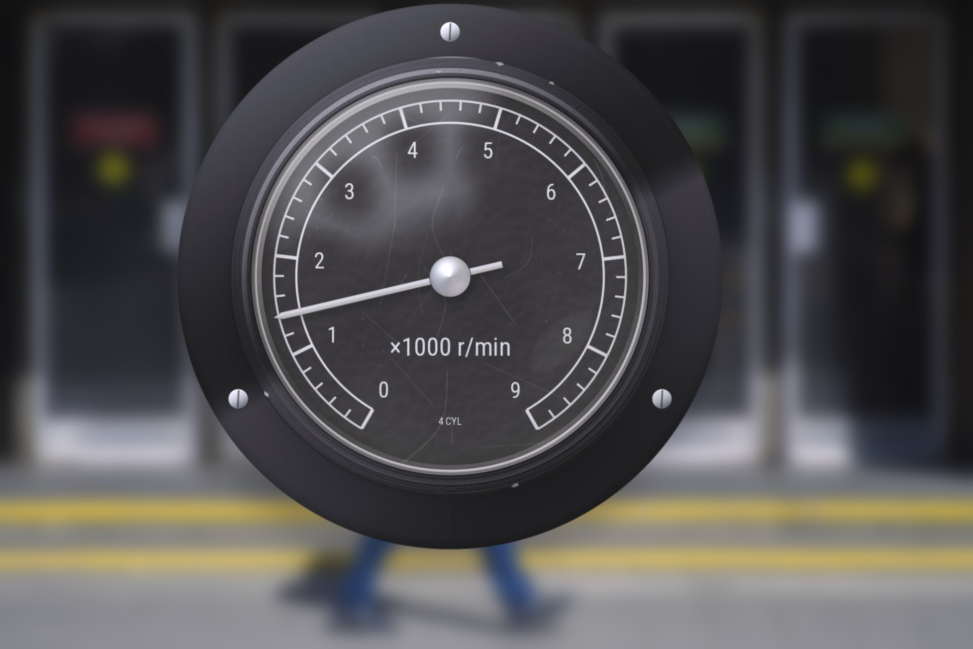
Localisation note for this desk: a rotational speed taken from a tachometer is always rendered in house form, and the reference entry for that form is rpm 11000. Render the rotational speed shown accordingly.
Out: rpm 1400
